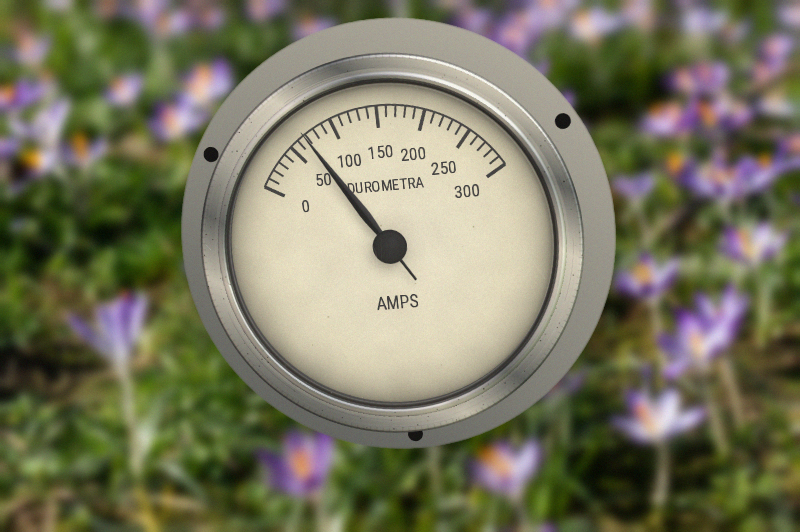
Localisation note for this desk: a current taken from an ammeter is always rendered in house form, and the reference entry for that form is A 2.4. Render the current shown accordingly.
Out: A 70
